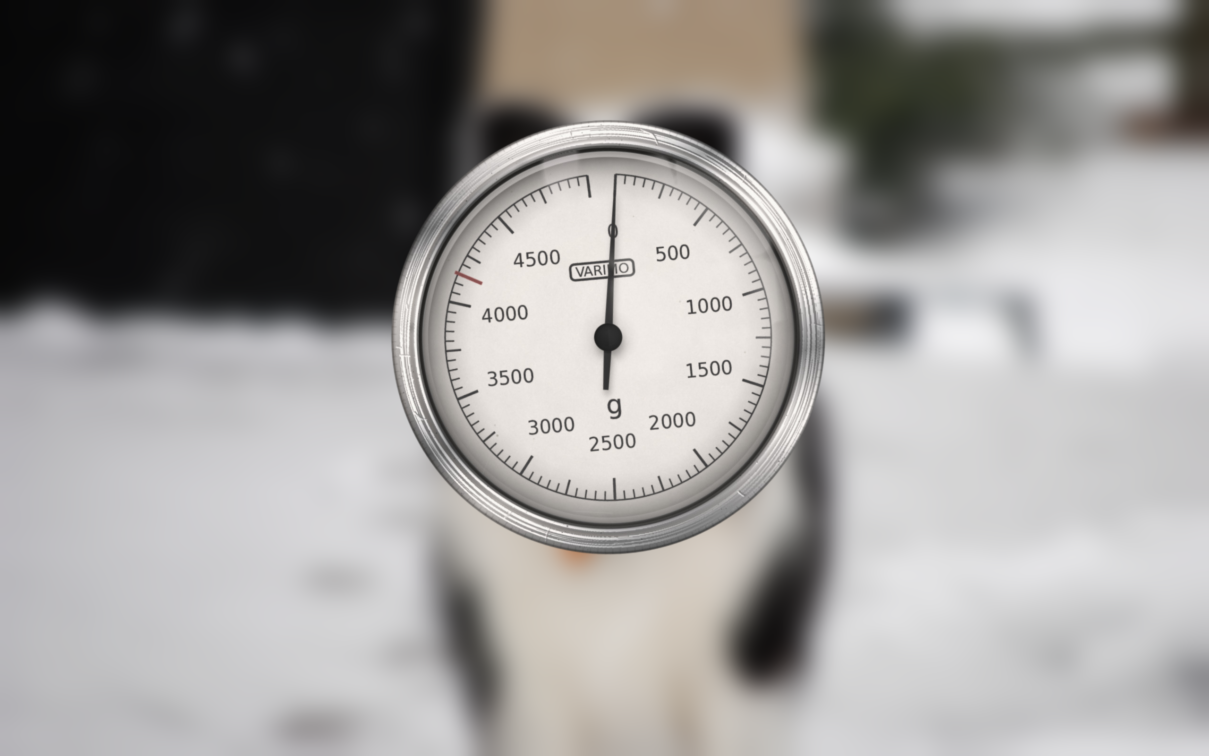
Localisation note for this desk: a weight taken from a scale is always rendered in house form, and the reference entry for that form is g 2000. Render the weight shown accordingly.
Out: g 0
